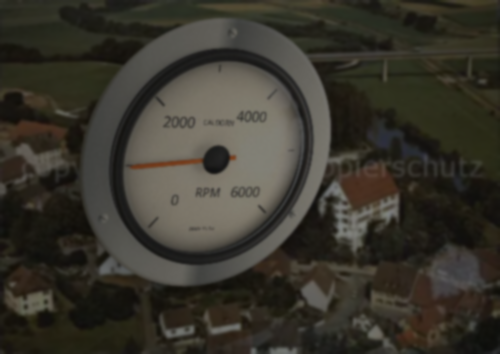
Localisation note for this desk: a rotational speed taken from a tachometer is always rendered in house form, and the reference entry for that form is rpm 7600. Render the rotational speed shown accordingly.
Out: rpm 1000
